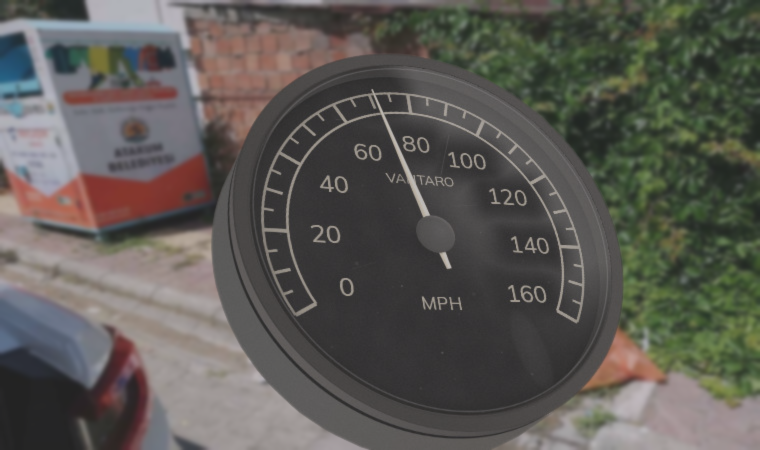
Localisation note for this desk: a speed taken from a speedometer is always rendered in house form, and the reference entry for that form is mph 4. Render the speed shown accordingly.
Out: mph 70
